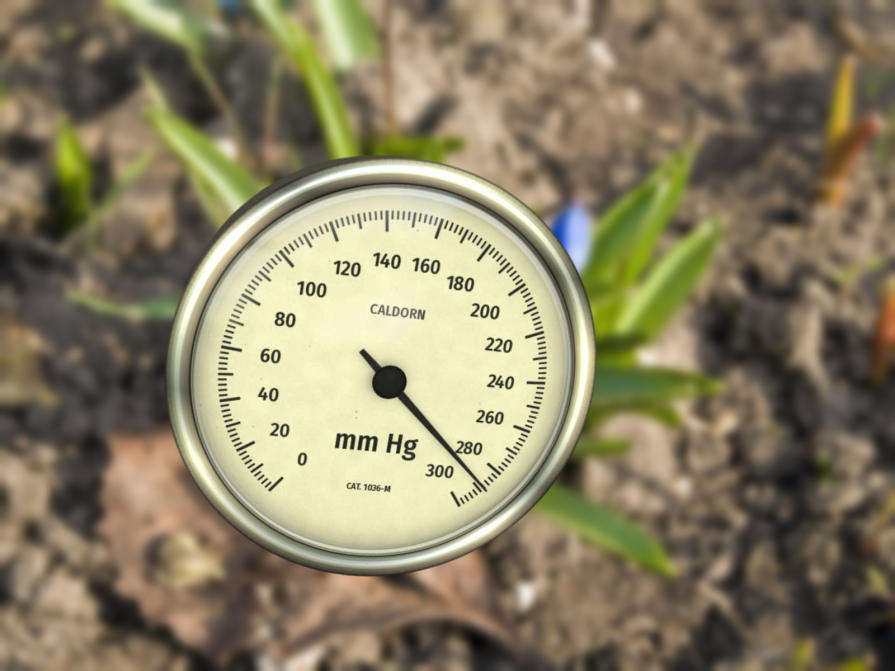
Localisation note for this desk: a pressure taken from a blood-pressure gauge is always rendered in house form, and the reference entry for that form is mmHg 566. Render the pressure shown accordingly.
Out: mmHg 288
